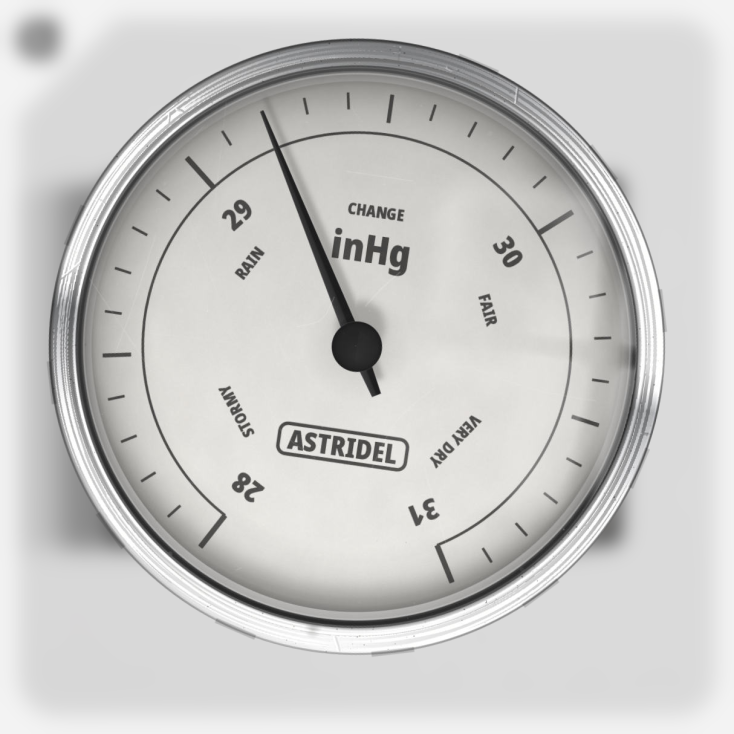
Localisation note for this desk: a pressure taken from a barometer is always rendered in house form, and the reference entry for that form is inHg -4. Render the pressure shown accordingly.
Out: inHg 29.2
